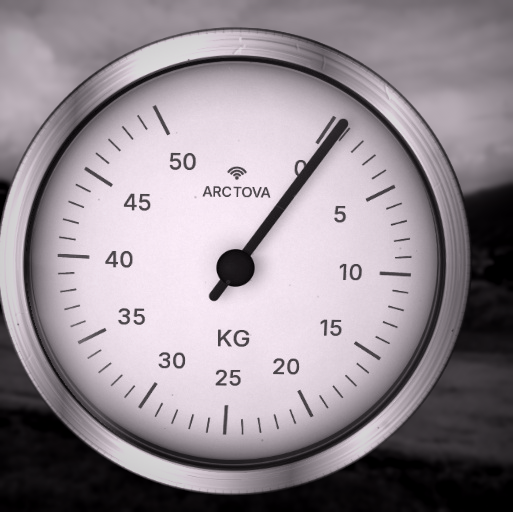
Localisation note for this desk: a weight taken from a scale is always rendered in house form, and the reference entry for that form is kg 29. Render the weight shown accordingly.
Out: kg 0.5
